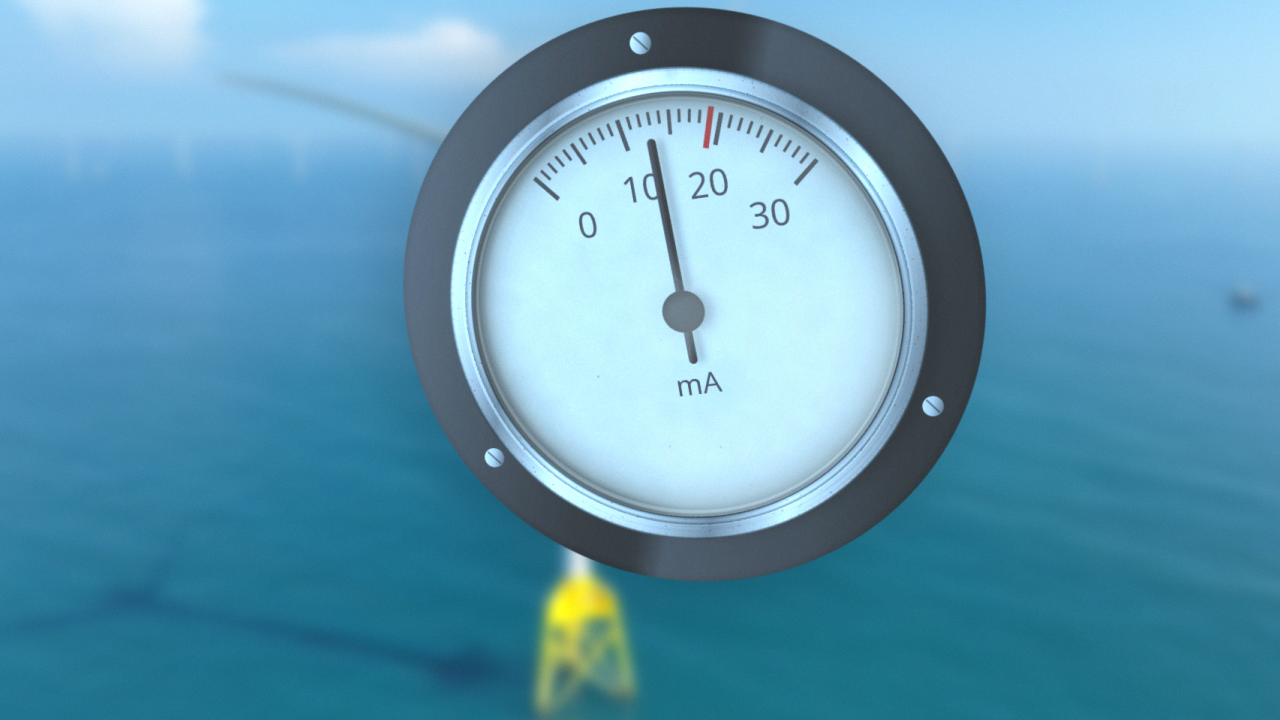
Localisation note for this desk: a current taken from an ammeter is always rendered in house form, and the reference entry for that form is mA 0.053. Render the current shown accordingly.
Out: mA 13
